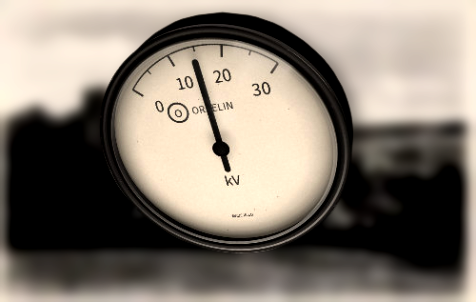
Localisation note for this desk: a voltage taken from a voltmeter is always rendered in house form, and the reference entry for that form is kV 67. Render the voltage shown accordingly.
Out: kV 15
